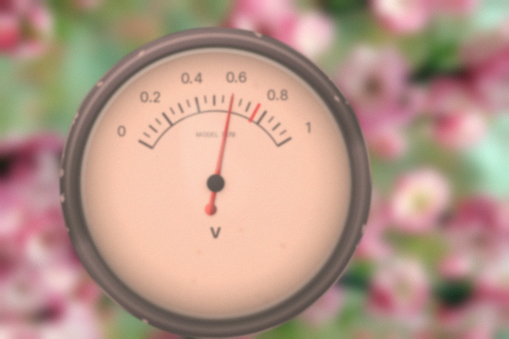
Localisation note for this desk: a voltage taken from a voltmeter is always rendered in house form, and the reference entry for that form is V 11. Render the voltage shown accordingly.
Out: V 0.6
